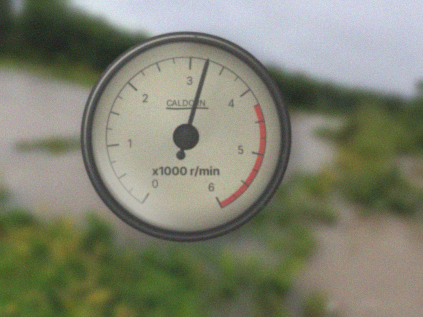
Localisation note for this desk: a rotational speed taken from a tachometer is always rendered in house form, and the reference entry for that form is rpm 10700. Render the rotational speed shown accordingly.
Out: rpm 3250
